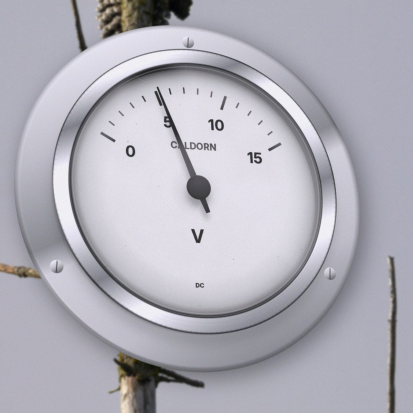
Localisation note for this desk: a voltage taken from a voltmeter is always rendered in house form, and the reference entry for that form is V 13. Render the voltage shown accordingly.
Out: V 5
